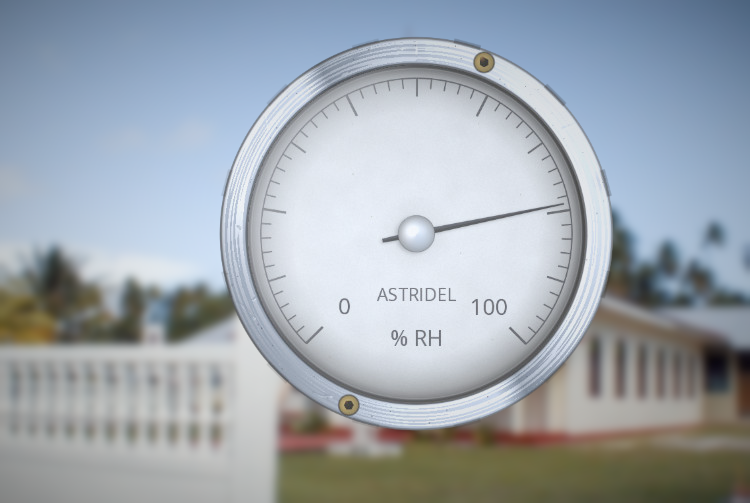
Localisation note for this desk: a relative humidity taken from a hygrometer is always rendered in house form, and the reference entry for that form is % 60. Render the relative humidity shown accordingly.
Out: % 79
